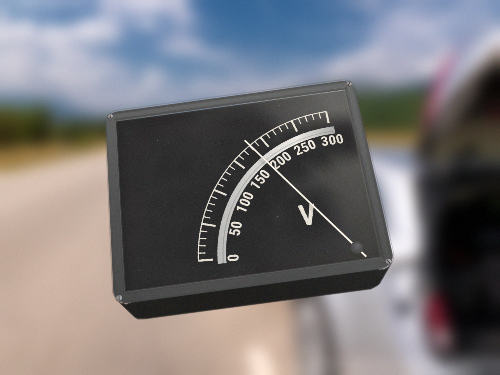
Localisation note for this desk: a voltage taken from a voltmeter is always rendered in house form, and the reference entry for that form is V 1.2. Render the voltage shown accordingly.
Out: V 180
